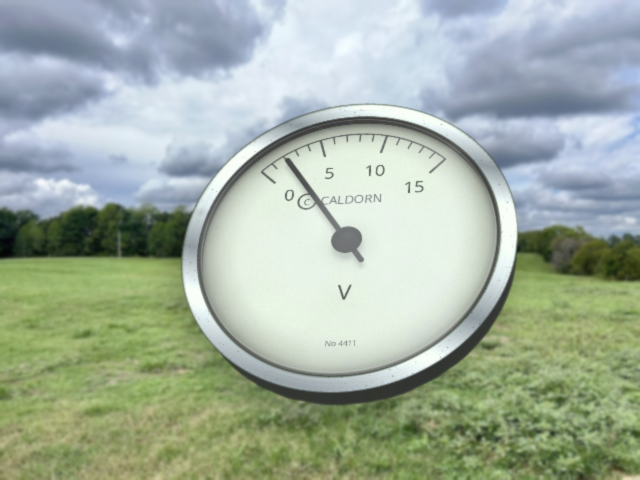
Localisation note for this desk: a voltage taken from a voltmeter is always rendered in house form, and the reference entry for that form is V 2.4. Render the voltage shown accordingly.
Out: V 2
